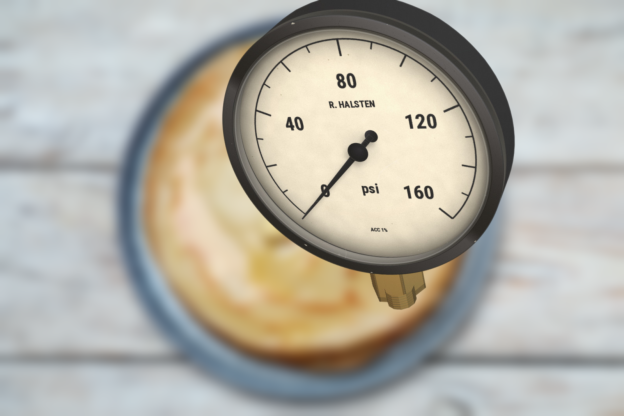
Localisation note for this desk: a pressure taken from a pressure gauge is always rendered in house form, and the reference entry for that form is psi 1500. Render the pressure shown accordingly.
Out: psi 0
